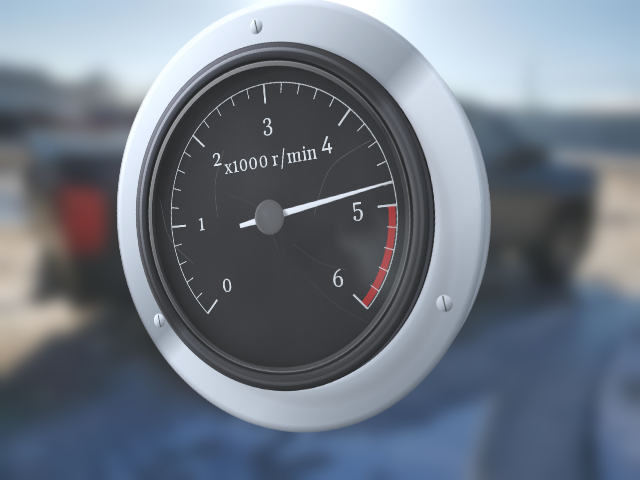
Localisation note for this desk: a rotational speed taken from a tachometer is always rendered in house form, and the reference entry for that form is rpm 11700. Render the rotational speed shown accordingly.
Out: rpm 4800
